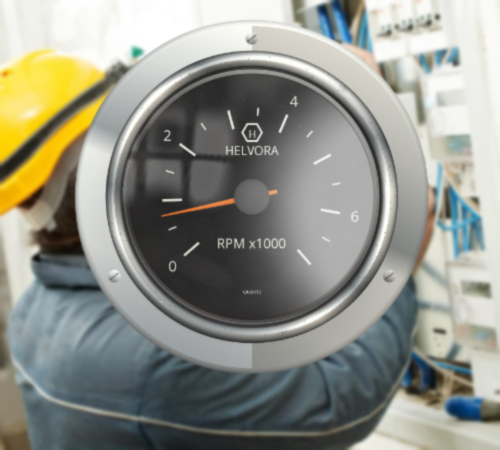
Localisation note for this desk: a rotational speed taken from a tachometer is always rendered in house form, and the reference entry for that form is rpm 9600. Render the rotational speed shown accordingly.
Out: rpm 750
